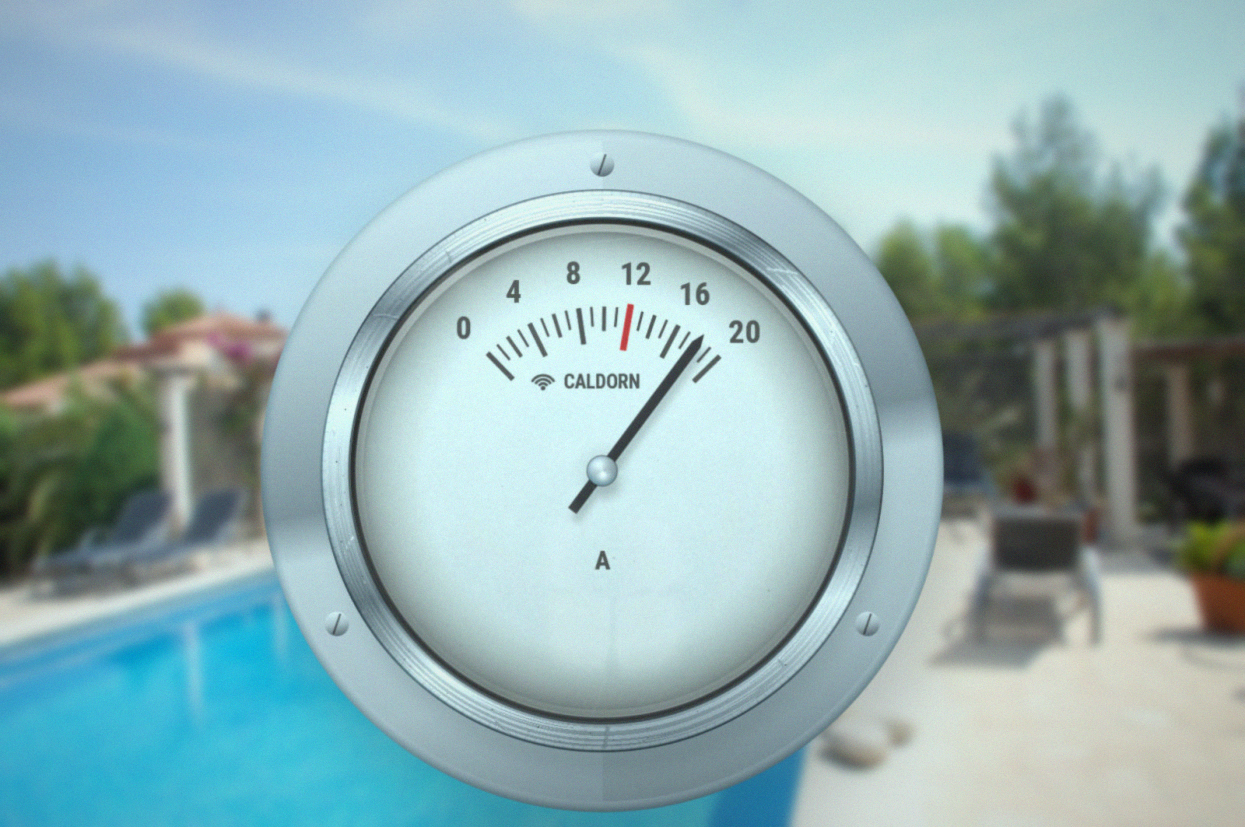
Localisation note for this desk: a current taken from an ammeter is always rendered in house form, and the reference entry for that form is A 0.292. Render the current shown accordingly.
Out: A 18
